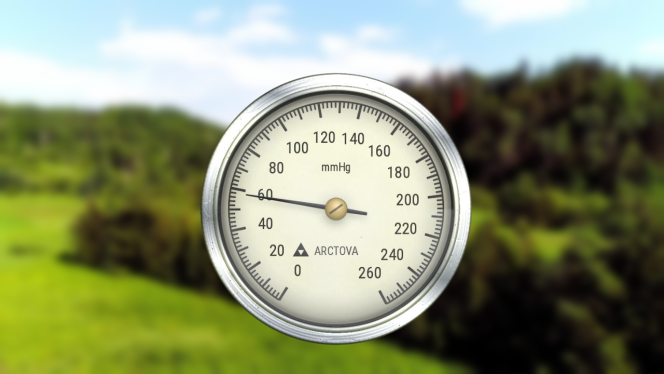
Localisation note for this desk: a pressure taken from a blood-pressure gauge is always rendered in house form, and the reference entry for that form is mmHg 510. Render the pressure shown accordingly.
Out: mmHg 58
